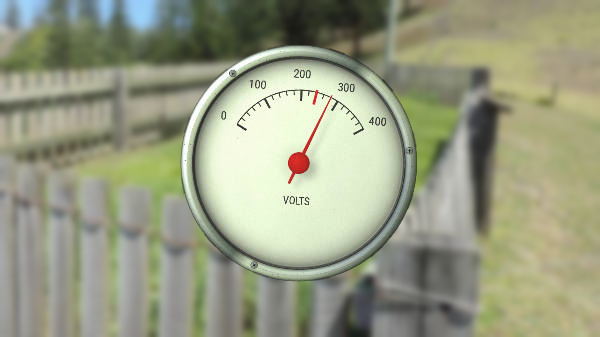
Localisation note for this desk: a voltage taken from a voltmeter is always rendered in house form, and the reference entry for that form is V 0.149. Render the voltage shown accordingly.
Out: V 280
